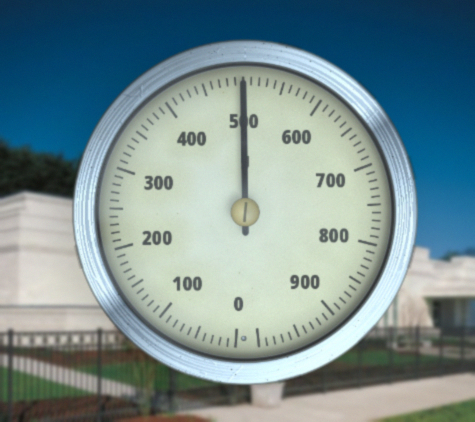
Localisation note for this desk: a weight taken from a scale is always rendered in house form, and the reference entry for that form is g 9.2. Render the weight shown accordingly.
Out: g 500
